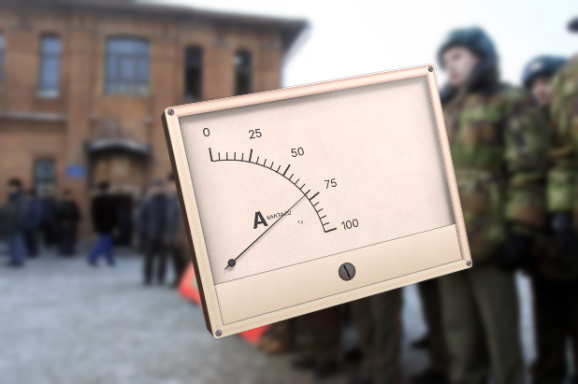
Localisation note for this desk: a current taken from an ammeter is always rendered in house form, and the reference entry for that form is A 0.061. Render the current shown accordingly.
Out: A 70
